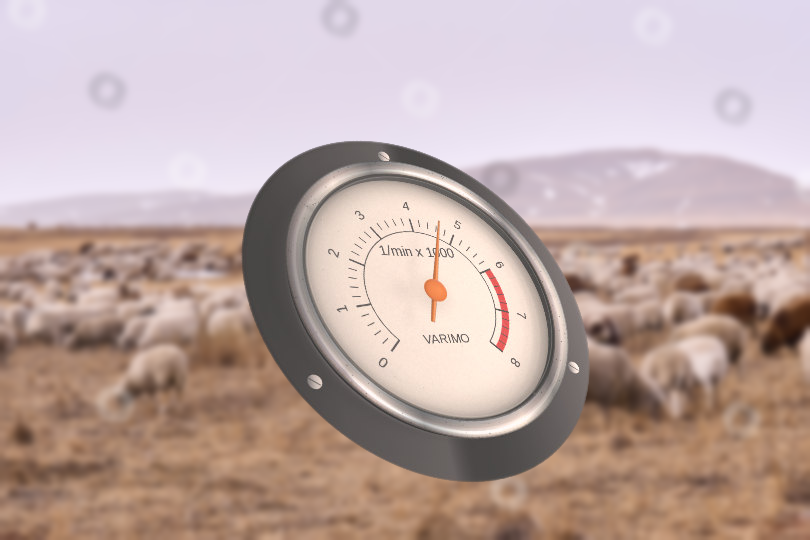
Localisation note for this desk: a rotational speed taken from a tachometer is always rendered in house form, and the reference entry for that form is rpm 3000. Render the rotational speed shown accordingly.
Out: rpm 4600
